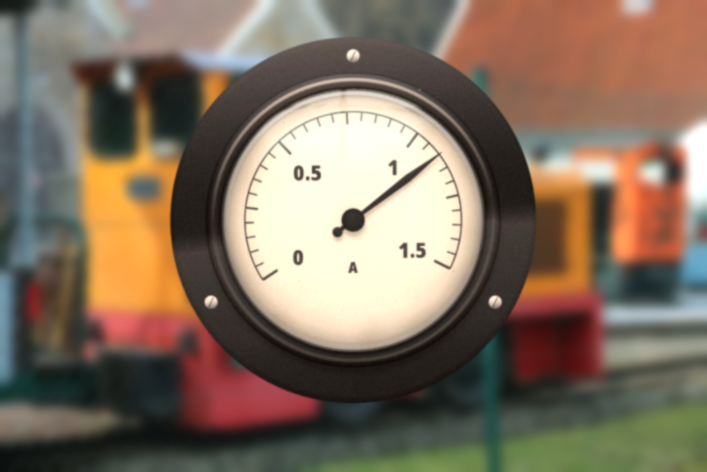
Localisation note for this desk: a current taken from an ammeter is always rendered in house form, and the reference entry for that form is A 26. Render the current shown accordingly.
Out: A 1.1
